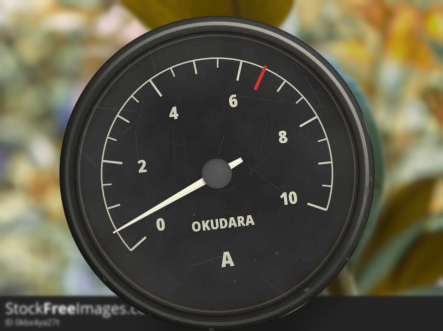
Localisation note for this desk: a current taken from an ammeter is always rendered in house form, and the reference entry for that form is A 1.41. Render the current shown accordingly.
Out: A 0.5
